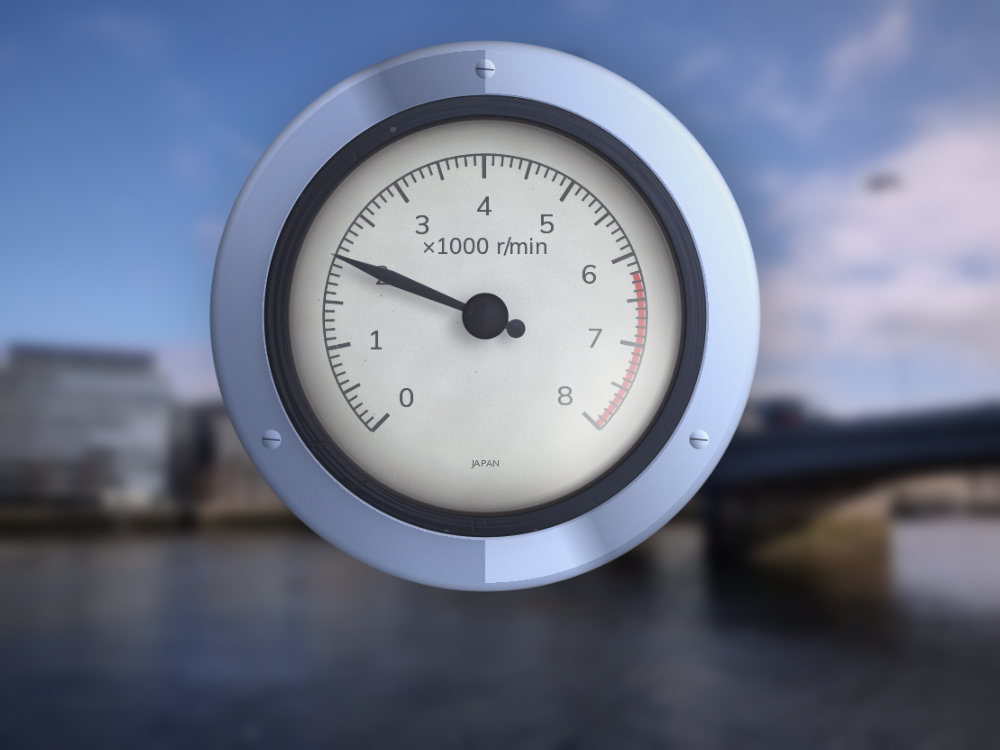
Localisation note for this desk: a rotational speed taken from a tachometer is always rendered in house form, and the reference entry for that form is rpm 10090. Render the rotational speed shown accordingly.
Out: rpm 2000
